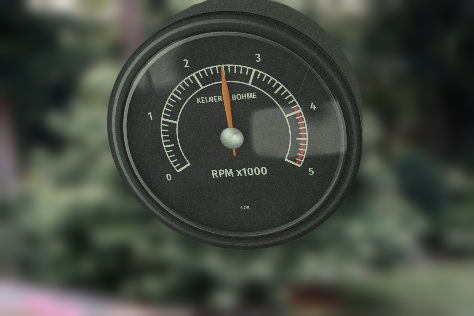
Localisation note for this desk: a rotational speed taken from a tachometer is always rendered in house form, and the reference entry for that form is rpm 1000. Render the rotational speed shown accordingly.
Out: rpm 2500
